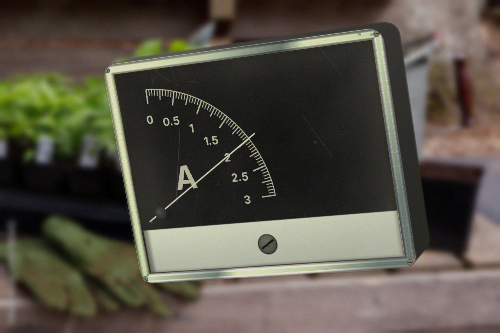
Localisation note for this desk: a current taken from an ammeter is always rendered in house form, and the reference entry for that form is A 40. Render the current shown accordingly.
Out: A 2
